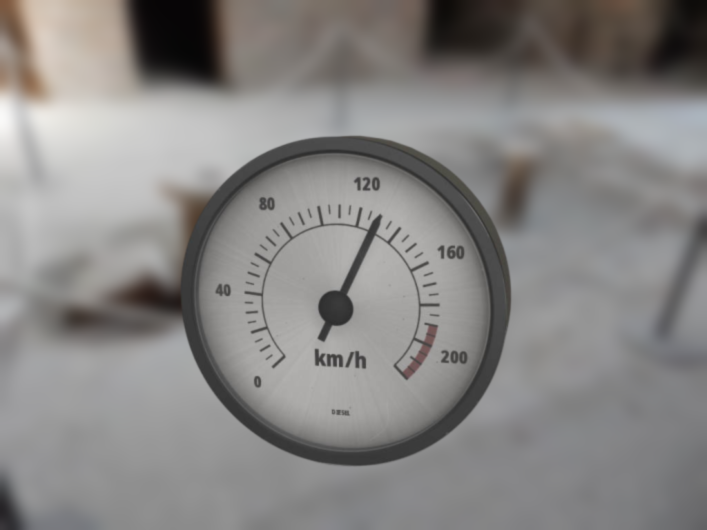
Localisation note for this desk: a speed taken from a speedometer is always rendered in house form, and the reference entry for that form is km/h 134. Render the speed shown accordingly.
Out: km/h 130
